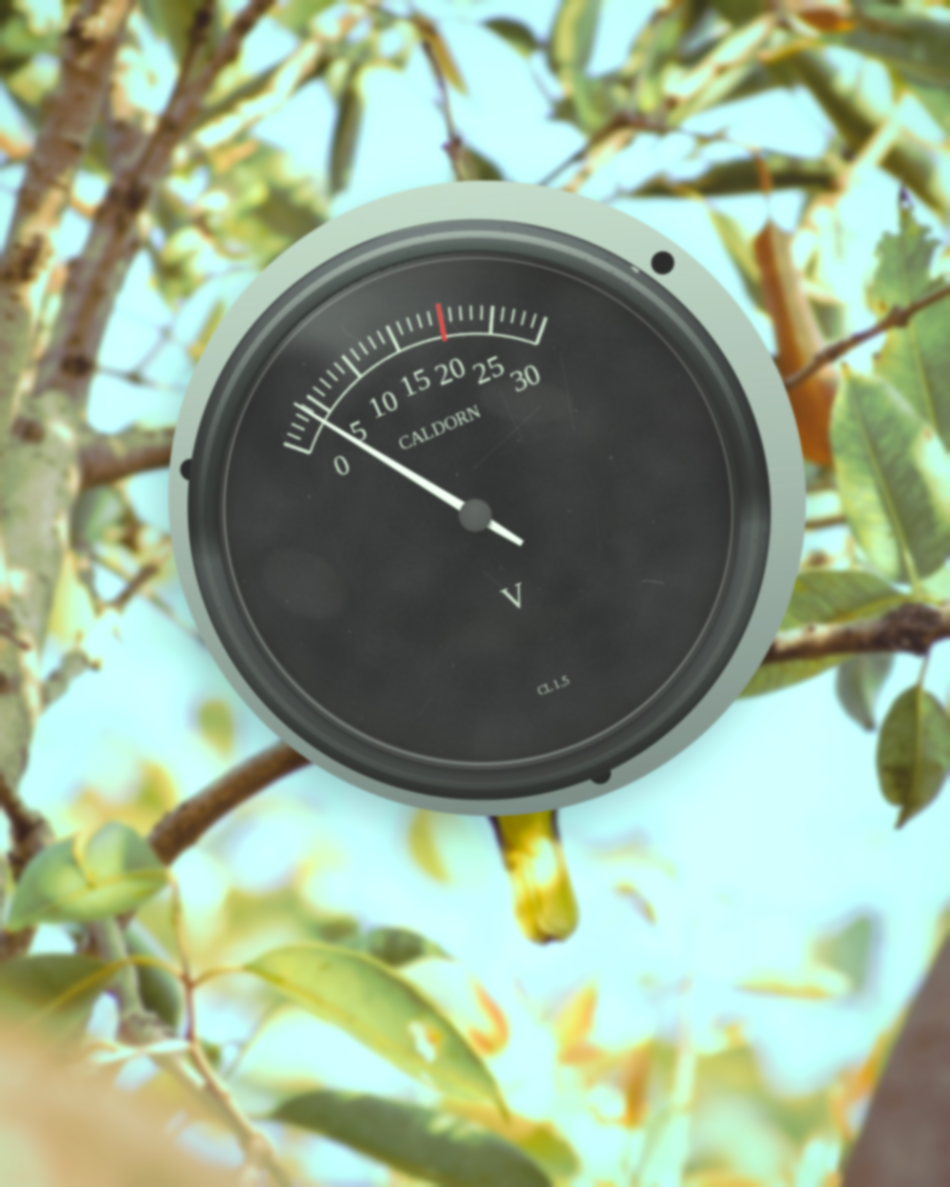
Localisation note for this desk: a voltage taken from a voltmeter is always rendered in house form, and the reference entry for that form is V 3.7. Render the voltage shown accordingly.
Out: V 4
